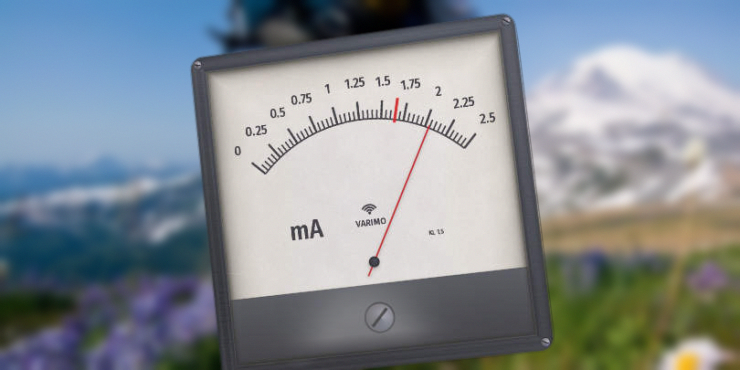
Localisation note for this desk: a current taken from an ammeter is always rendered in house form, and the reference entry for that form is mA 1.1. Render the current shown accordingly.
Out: mA 2.05
